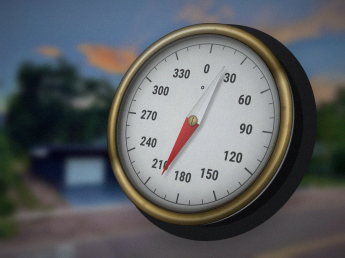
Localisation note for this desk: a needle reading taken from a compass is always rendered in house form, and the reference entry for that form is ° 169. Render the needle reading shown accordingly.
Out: ° 200
